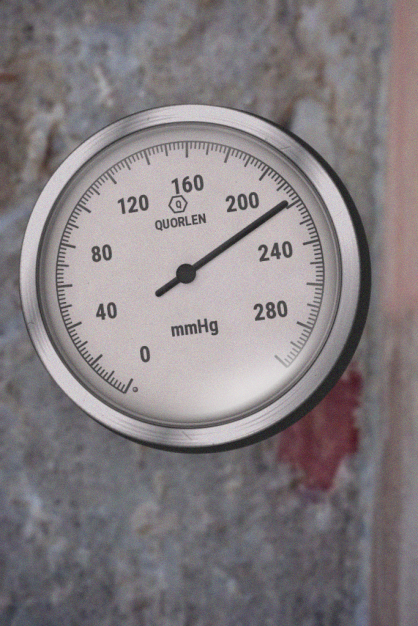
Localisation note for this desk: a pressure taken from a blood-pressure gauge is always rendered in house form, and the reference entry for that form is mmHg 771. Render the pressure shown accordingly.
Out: mmHg 218
